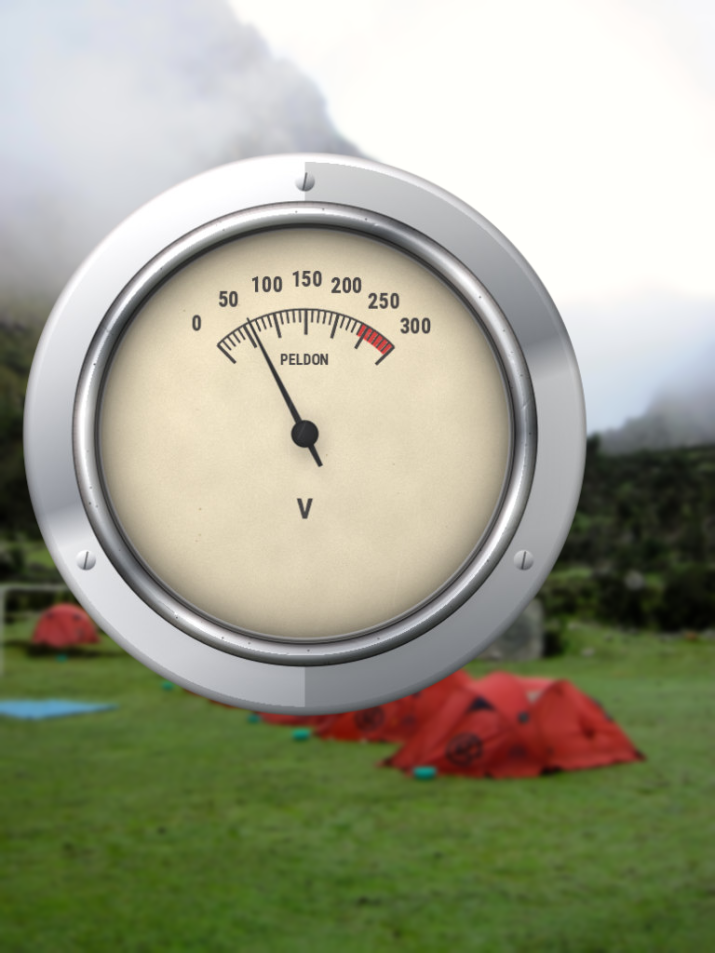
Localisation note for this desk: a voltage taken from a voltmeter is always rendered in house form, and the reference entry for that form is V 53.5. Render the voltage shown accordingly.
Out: V 60
